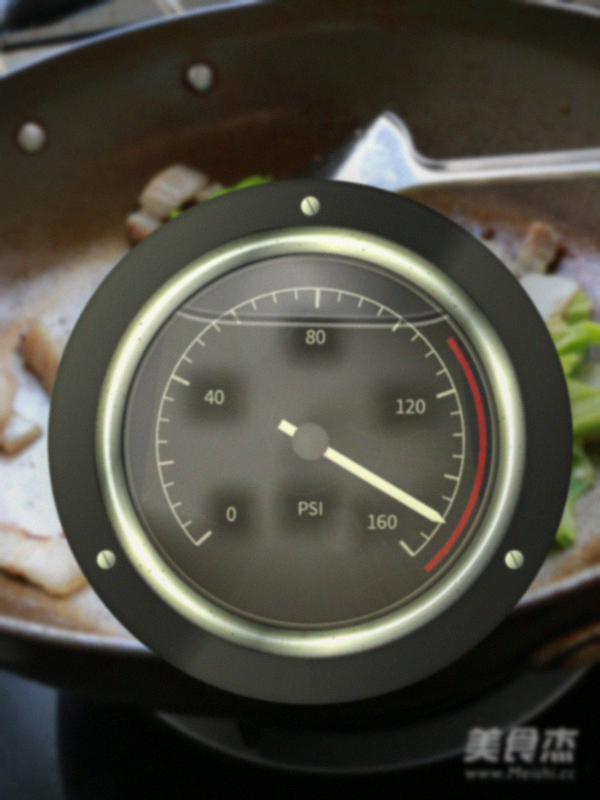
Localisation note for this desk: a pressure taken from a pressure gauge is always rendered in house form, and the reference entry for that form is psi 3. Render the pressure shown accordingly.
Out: psi 150
